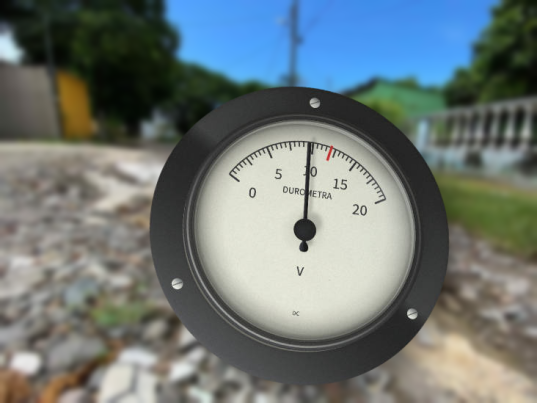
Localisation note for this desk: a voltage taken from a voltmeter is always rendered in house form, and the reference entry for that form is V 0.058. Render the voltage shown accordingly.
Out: V 9.5
